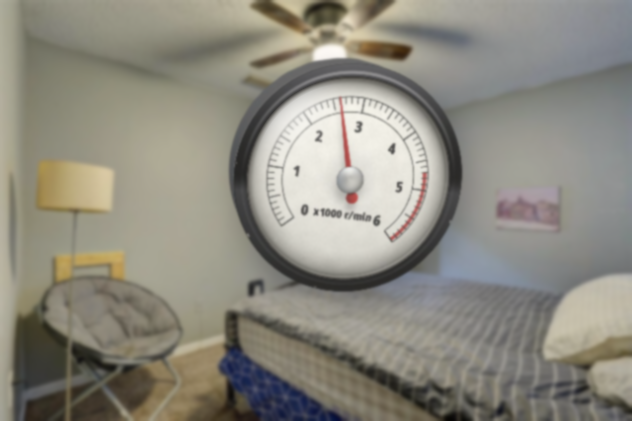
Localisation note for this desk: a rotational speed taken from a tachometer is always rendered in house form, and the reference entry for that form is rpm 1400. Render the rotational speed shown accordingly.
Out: rpm 2600
